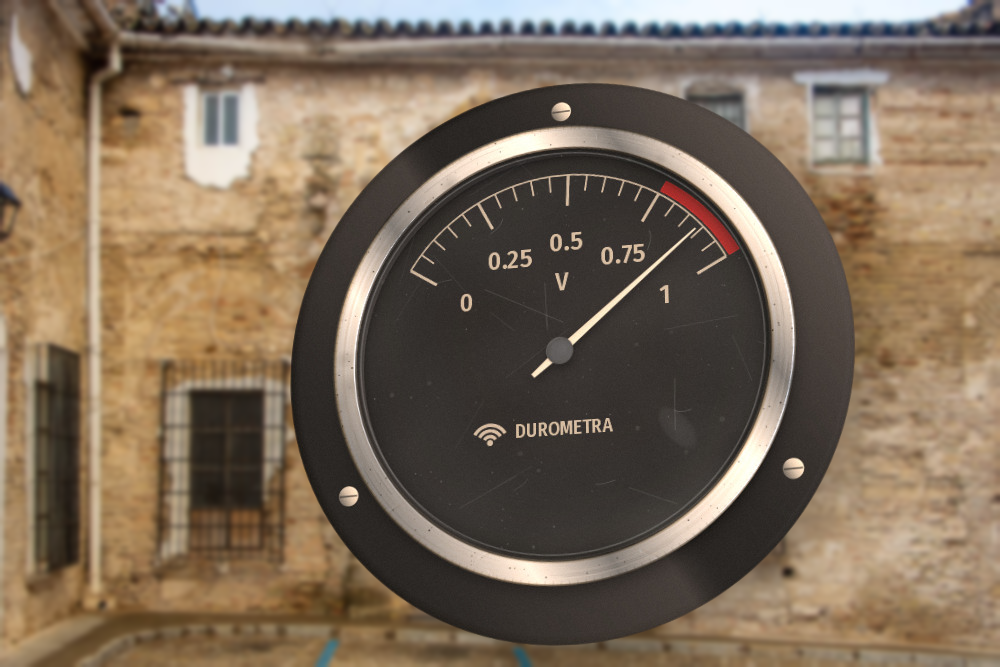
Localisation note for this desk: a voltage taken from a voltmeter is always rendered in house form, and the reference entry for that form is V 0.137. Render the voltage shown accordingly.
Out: V 0.9
